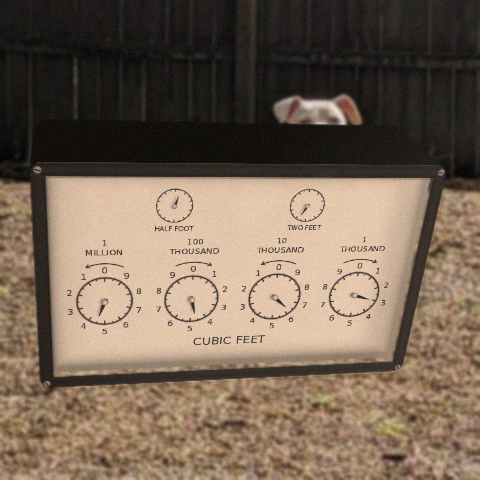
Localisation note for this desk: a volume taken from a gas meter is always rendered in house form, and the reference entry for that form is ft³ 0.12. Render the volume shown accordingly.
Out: ft³ 446300
